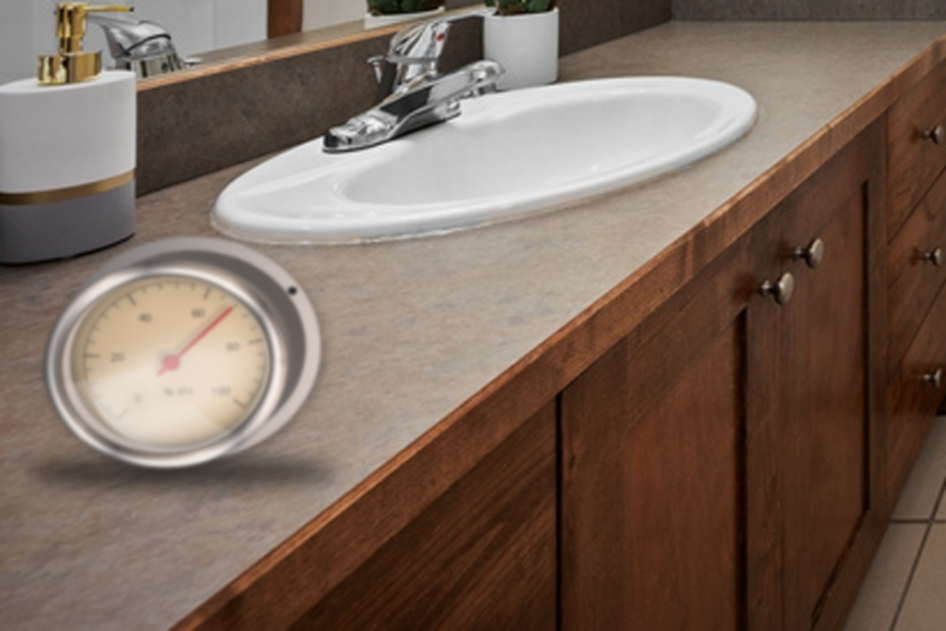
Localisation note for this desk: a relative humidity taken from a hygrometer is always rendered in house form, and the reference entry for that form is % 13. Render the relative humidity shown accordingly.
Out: % 68
